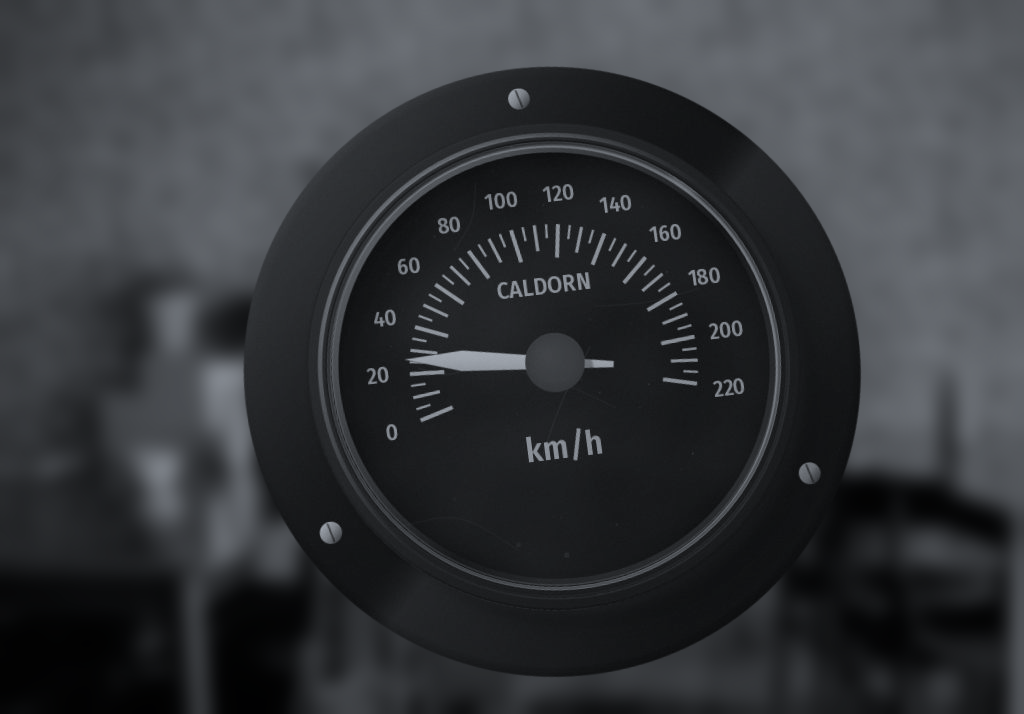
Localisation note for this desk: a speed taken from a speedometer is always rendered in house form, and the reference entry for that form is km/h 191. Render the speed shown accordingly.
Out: km/h 25
